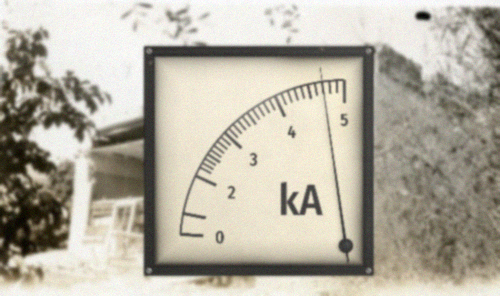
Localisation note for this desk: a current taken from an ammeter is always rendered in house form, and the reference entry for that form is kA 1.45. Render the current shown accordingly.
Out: kA 4.7
